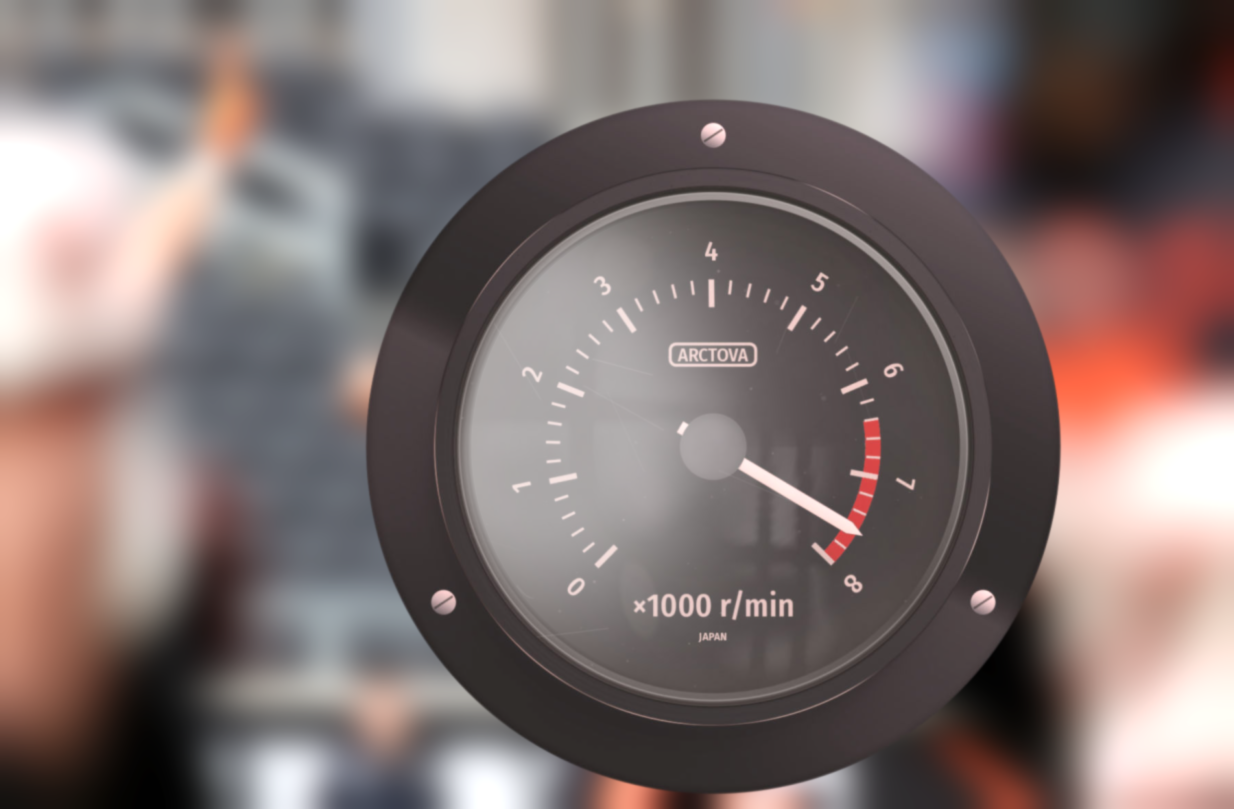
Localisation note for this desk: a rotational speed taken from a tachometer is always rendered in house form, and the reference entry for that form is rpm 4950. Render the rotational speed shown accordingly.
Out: rpm 7600
